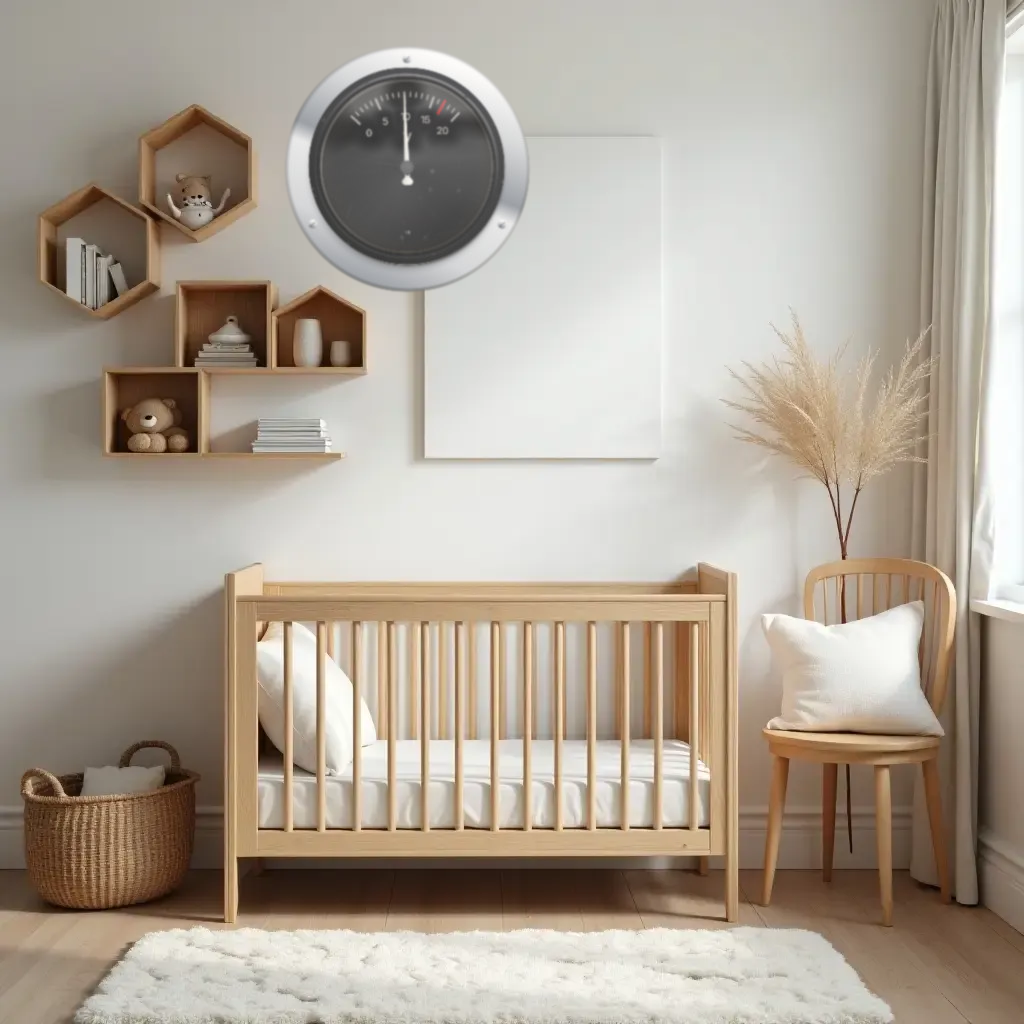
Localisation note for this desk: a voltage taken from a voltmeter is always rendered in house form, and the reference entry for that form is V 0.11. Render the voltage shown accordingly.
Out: V 10
